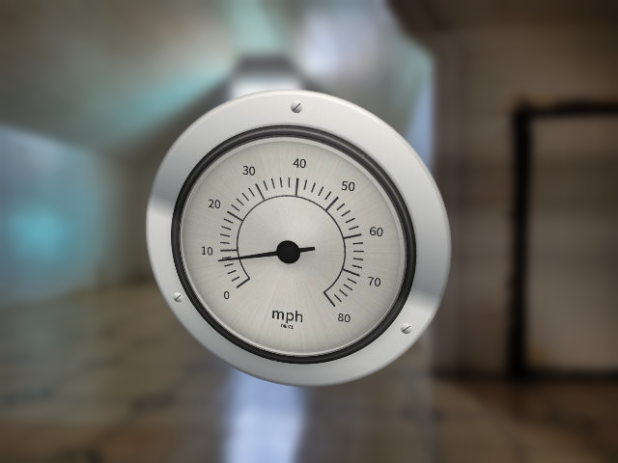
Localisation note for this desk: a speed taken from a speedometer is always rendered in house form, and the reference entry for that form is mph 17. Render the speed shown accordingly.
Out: mph 8
